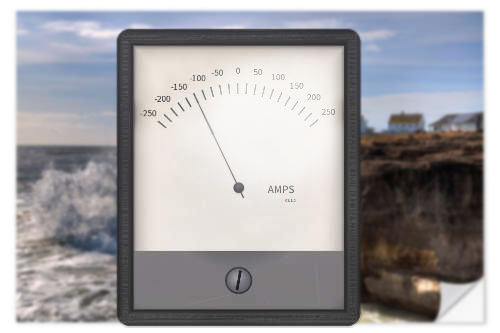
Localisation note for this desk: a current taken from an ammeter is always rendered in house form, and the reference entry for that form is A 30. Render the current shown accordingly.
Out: A -125
